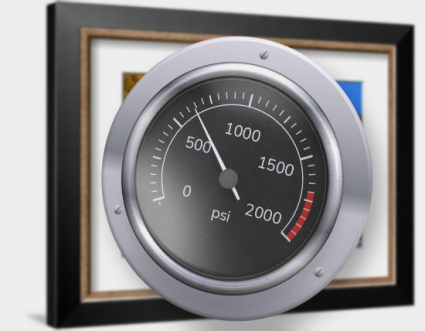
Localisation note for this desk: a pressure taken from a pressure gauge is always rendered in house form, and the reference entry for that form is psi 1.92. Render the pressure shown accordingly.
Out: psi 650
